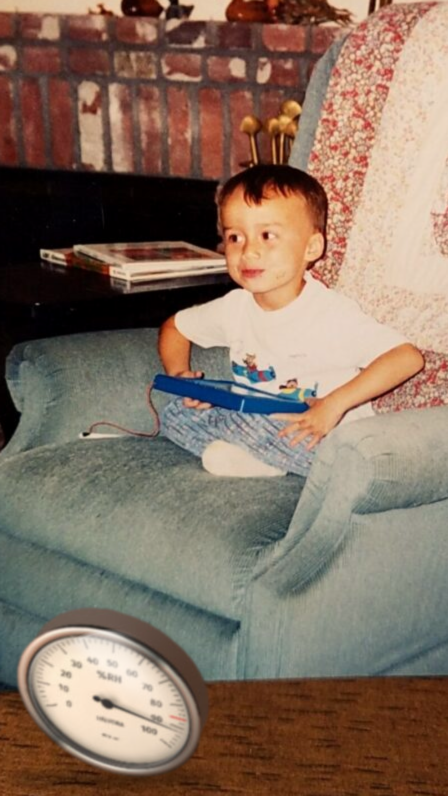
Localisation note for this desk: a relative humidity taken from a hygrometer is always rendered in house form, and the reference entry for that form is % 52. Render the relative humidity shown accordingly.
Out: % 90
